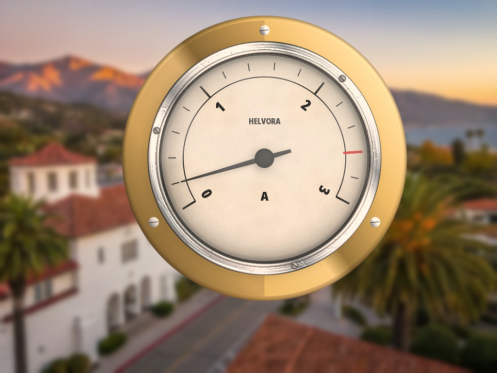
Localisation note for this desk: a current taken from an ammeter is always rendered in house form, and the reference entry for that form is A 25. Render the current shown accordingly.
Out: A 0.2
